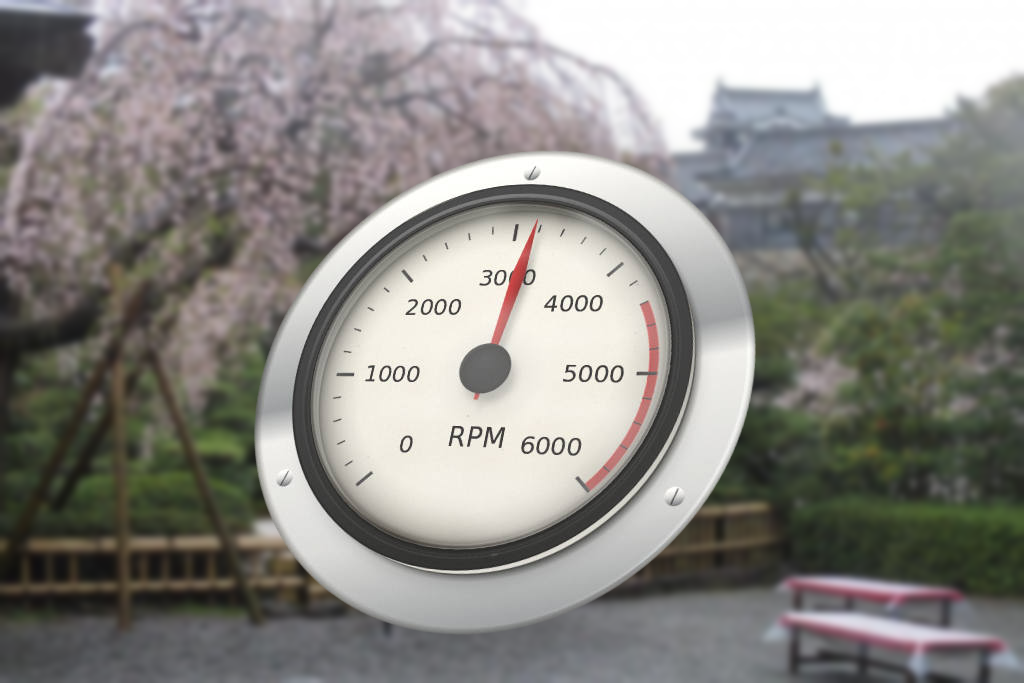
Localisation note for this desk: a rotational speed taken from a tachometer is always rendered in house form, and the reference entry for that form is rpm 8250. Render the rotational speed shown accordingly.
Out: rpm 3200
